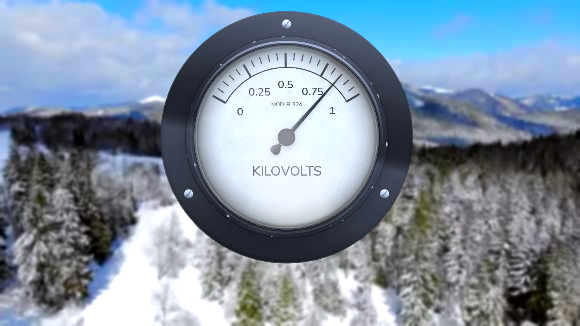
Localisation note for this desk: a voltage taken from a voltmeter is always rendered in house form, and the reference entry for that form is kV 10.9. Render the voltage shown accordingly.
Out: kV 0.85
